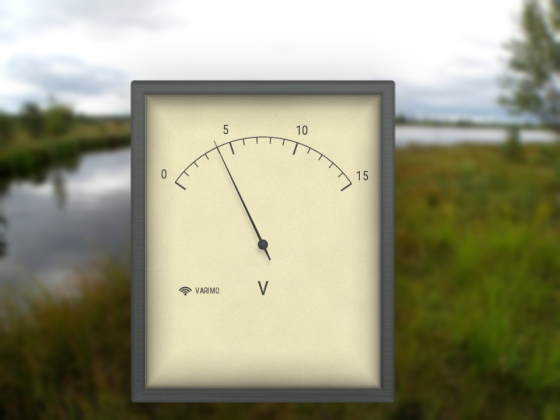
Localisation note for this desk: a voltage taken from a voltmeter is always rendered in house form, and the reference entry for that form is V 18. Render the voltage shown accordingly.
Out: V 4
